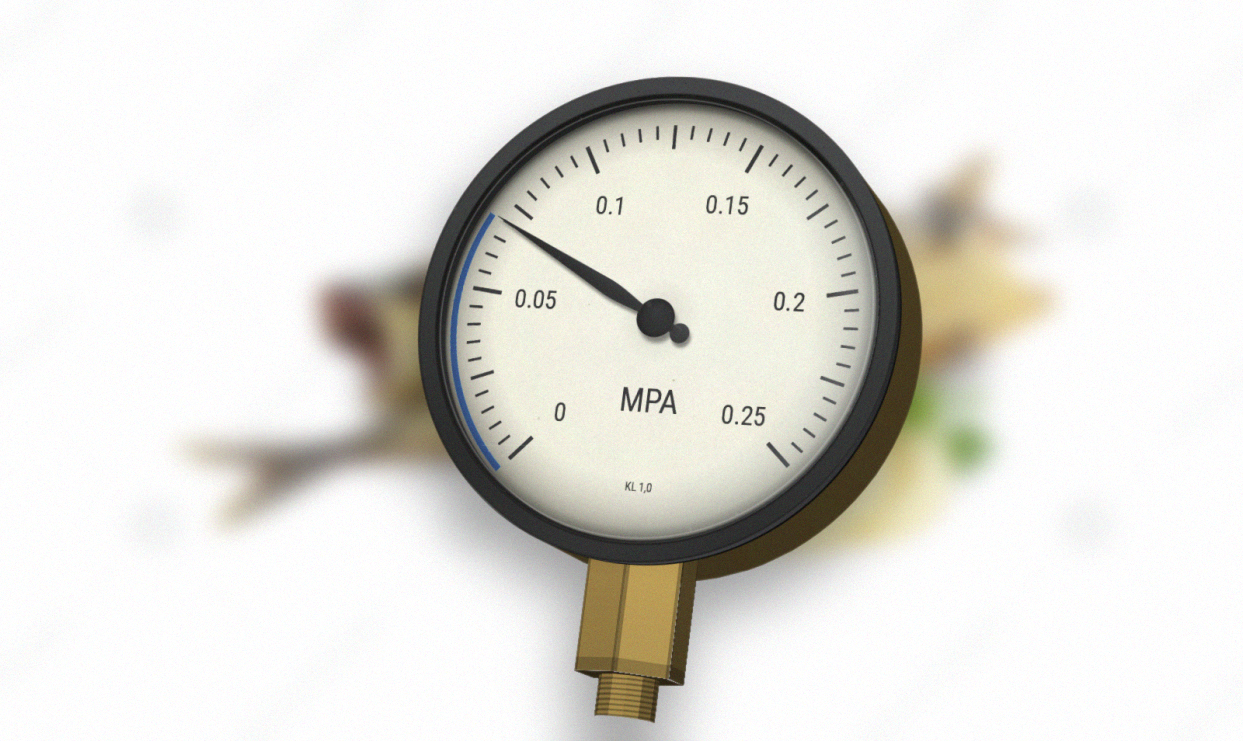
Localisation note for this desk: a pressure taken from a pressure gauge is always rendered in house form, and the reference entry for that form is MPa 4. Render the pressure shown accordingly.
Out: MPa 0.07
